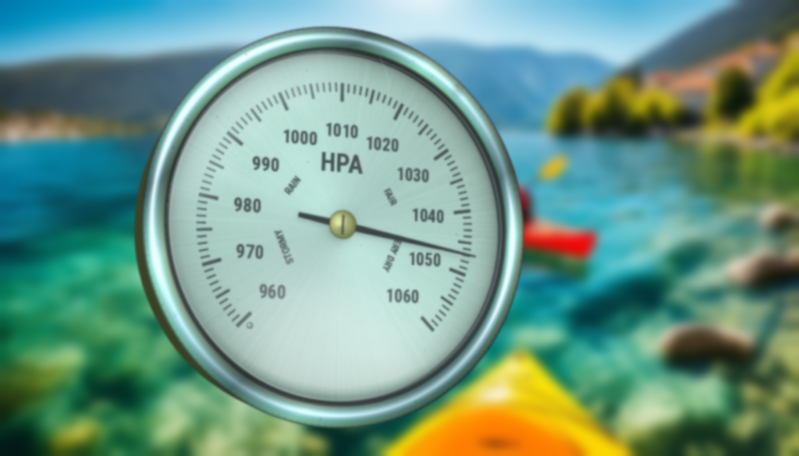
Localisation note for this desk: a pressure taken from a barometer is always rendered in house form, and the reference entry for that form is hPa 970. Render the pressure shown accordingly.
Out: hPa 1047
